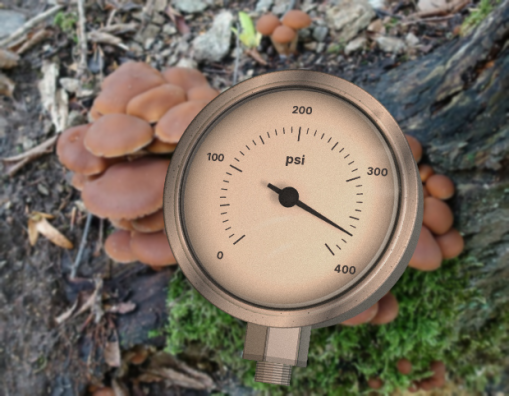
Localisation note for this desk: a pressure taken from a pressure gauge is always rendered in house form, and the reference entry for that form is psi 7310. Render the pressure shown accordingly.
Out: psi 370
